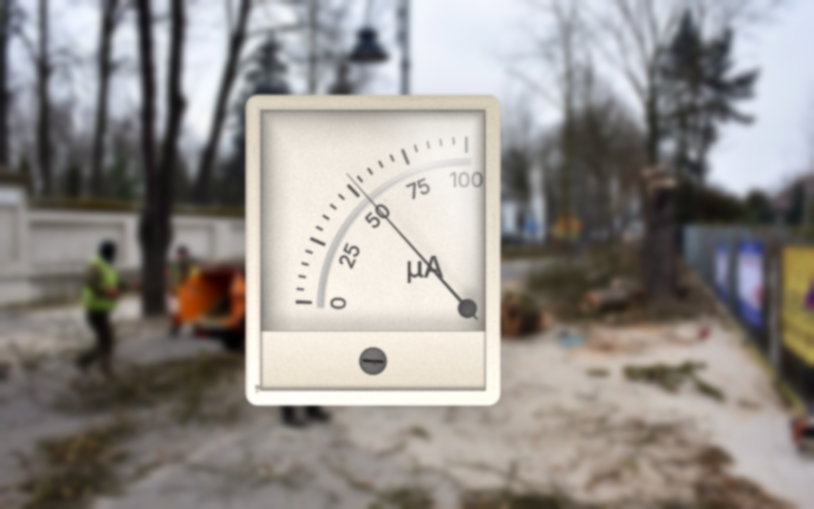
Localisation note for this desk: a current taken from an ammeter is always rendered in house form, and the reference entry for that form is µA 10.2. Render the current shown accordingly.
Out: µA 52.5
